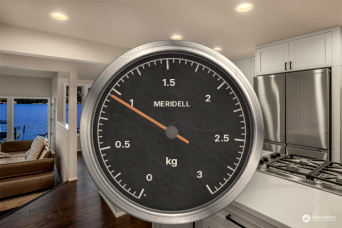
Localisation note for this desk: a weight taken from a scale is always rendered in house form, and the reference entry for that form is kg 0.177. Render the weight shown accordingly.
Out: kg 0.95
